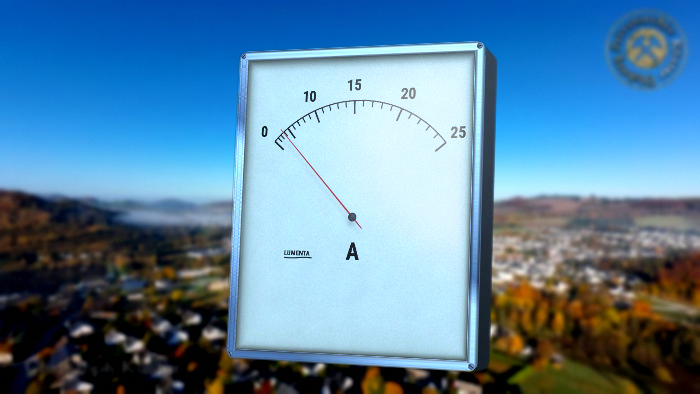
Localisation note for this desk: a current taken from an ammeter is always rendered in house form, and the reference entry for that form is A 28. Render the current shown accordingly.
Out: A 4
